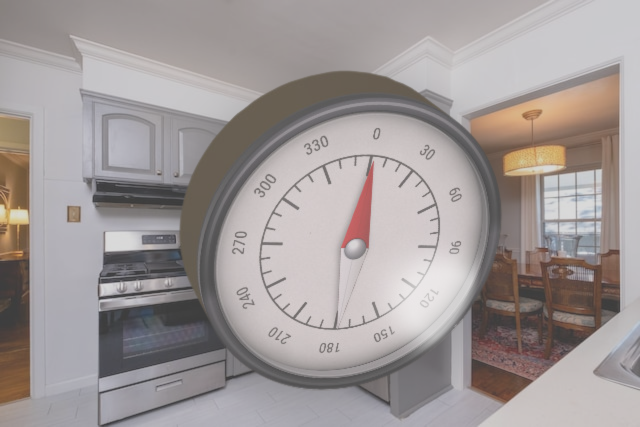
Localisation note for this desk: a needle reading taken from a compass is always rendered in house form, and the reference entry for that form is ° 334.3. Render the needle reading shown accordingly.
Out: ° 0
